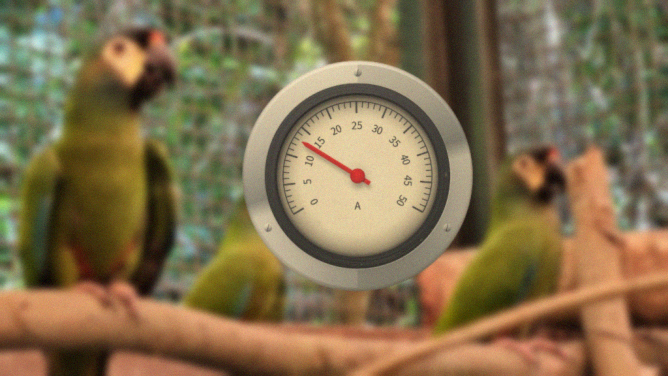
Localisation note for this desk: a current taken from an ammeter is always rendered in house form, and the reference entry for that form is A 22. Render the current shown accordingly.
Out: A 13
